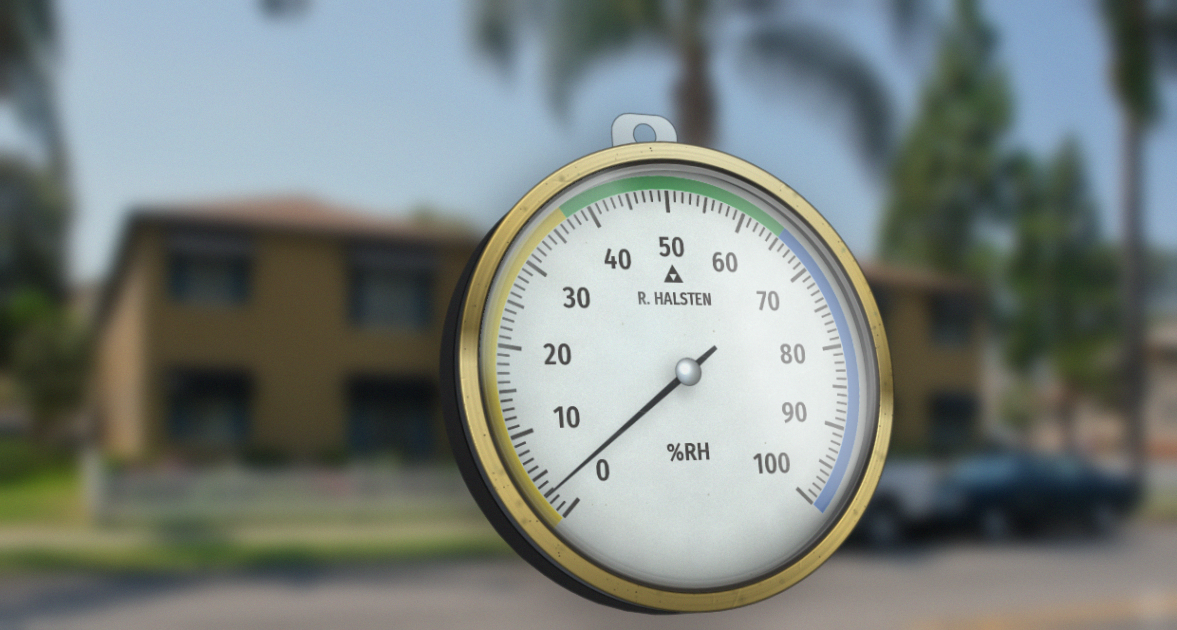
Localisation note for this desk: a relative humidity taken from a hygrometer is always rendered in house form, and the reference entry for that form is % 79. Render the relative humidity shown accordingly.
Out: % 3
